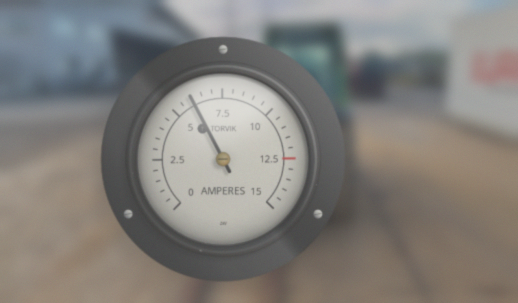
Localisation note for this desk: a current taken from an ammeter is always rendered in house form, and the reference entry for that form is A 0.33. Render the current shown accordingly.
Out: A 6
